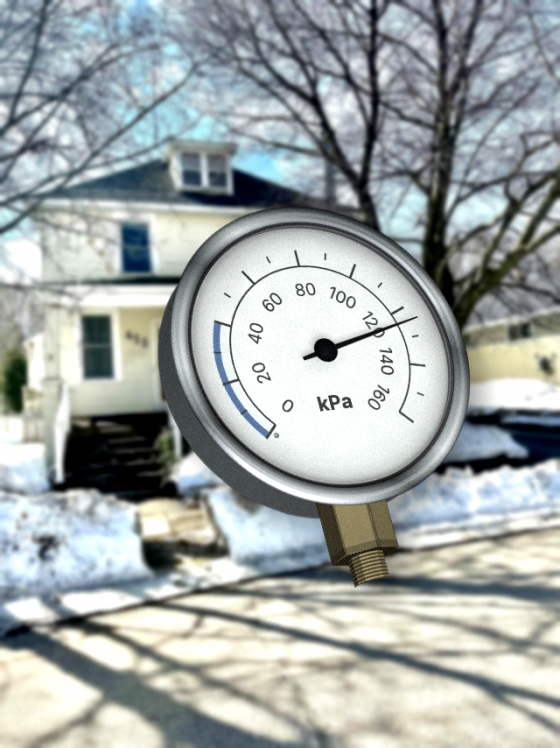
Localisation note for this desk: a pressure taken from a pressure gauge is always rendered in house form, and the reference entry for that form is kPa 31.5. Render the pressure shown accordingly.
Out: kPa 125
